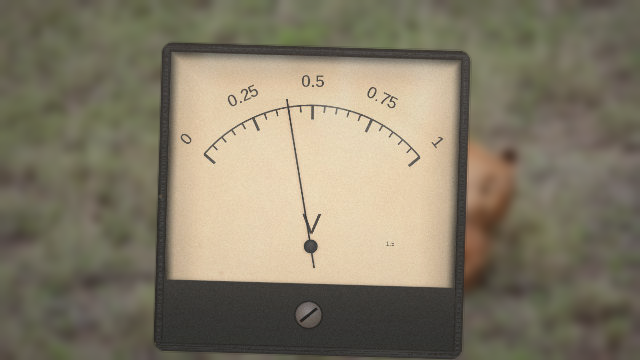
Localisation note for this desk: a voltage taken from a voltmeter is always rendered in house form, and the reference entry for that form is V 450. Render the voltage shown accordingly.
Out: V 0.4
